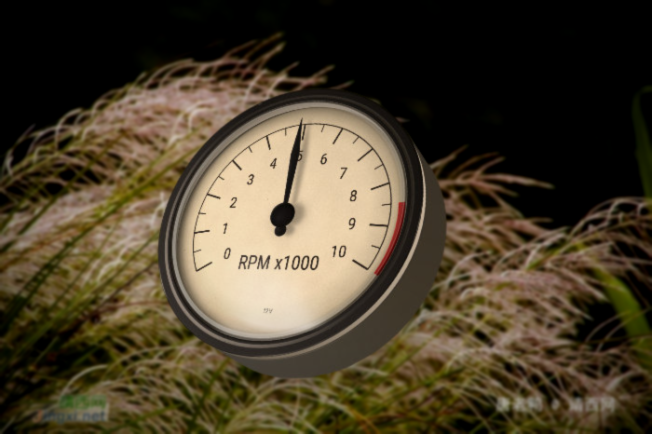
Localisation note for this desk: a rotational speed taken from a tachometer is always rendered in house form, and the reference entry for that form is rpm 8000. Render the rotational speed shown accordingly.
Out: rpm 5000
